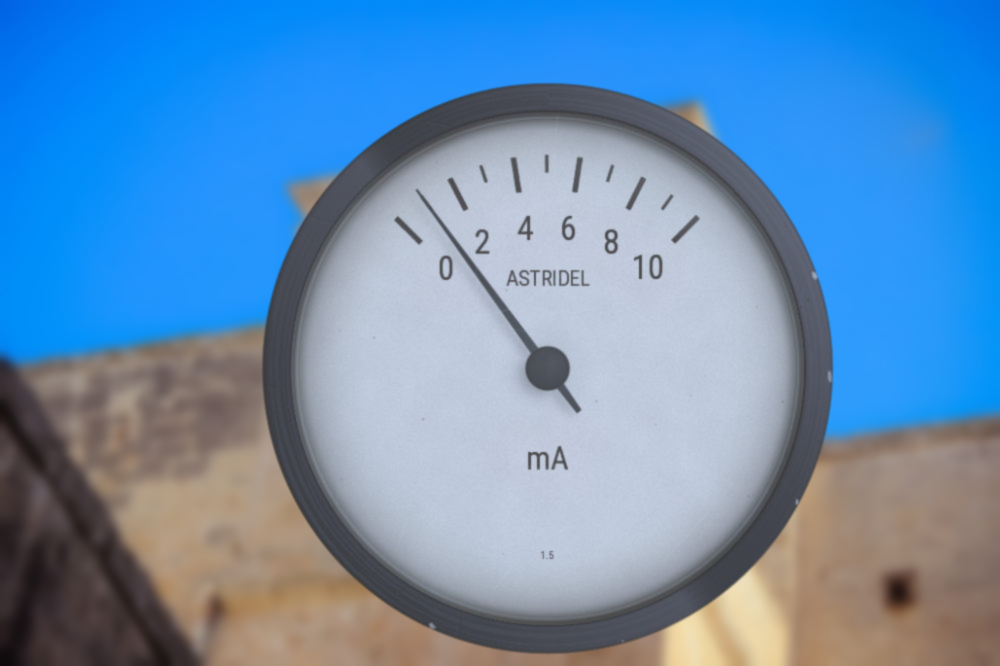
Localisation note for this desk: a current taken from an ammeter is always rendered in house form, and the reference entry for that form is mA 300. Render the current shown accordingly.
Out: mA 1
